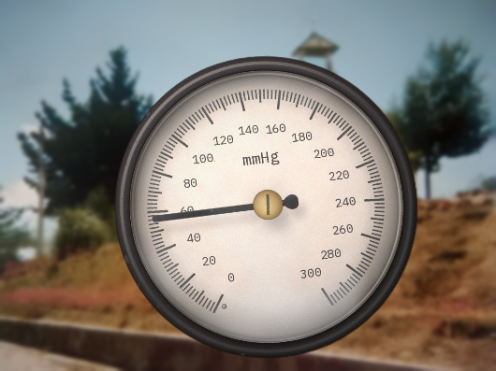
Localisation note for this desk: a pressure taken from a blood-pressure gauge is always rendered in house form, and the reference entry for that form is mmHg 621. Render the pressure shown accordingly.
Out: mmHg 56
